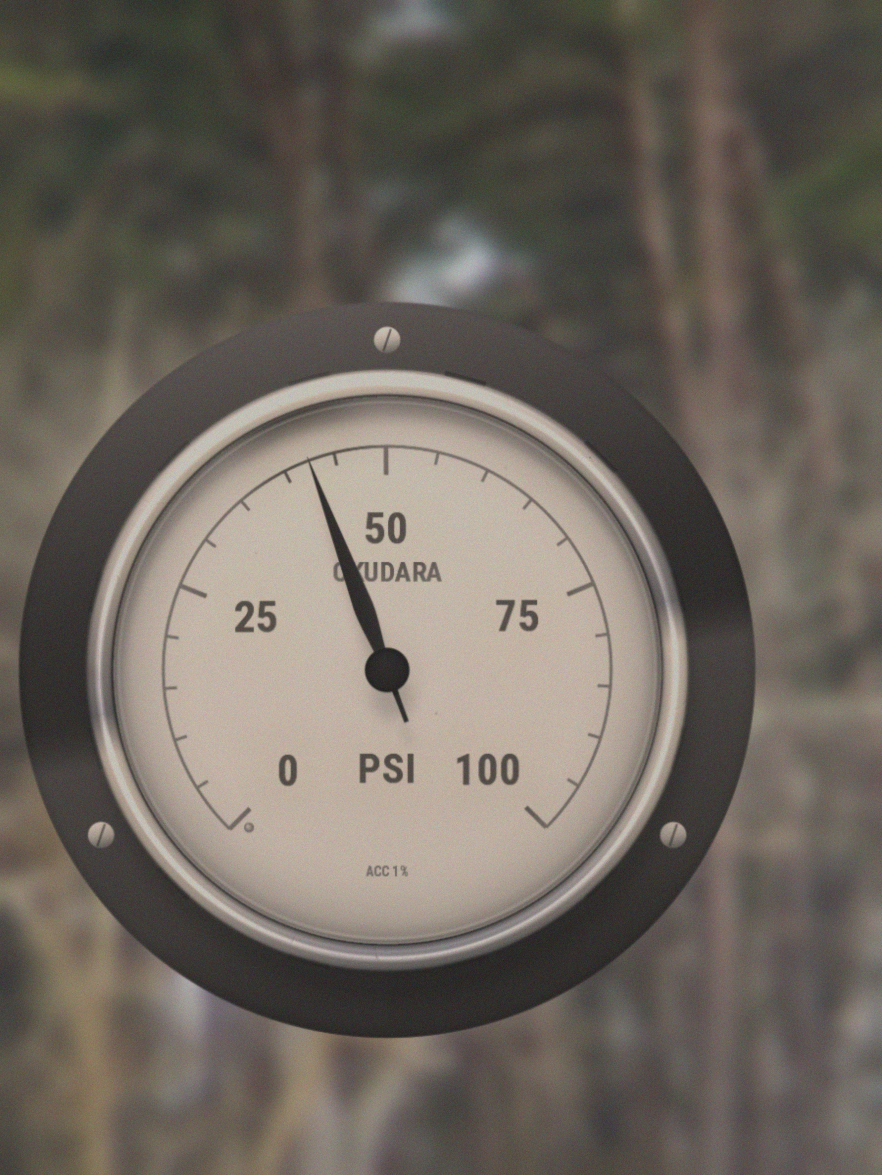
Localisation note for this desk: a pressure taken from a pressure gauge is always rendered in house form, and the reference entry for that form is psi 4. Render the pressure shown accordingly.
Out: psi 42.5
